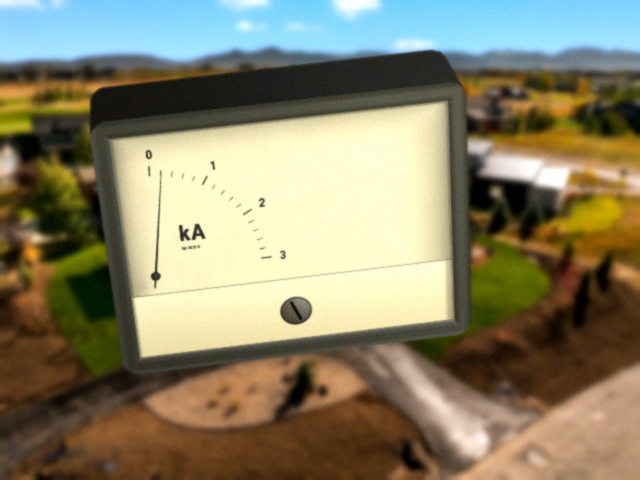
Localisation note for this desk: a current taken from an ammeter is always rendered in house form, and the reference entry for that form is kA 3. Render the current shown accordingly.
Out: kA 0.2
